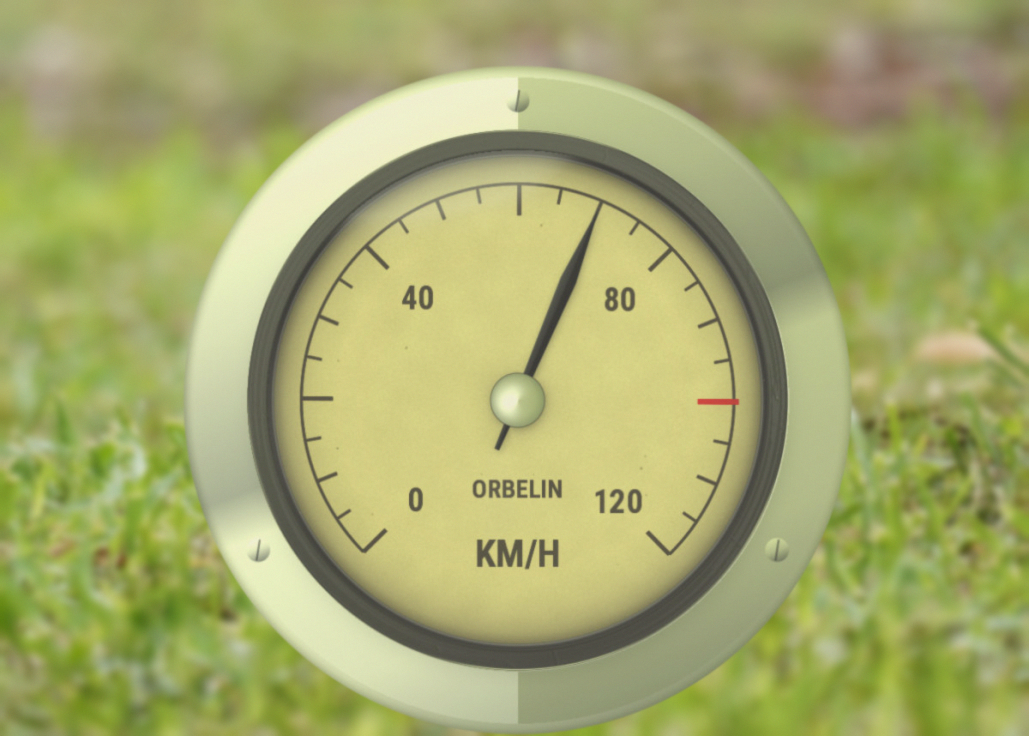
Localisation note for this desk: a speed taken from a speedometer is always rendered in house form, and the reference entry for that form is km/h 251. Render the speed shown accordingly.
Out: km/h 70
